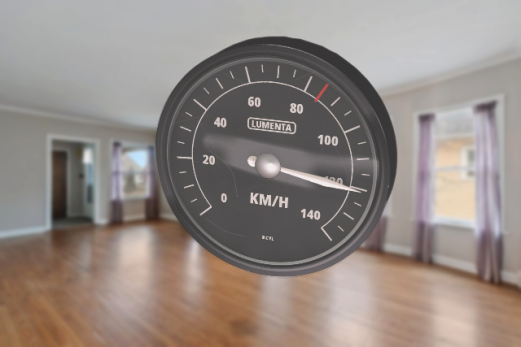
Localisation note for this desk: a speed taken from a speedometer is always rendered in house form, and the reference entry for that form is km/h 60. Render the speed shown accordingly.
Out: km/h 120
